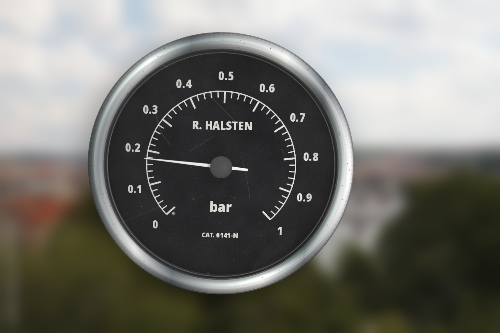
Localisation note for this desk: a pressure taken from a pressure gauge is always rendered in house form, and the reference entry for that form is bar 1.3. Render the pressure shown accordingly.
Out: bar 0.18
